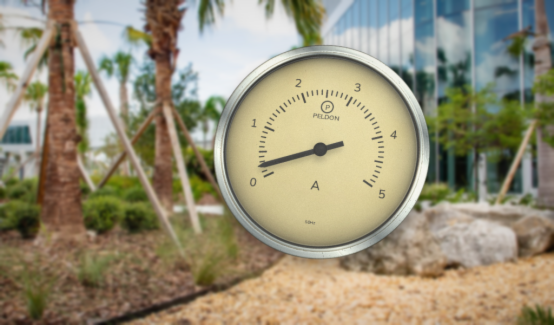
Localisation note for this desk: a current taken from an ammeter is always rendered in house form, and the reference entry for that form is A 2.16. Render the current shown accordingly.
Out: A 0.2
